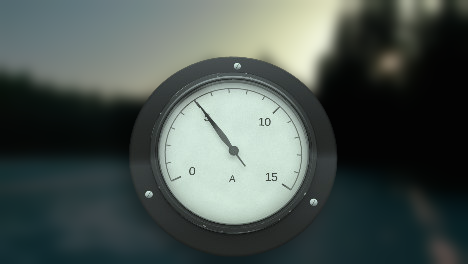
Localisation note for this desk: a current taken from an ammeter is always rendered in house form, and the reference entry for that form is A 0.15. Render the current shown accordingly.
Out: A 5
